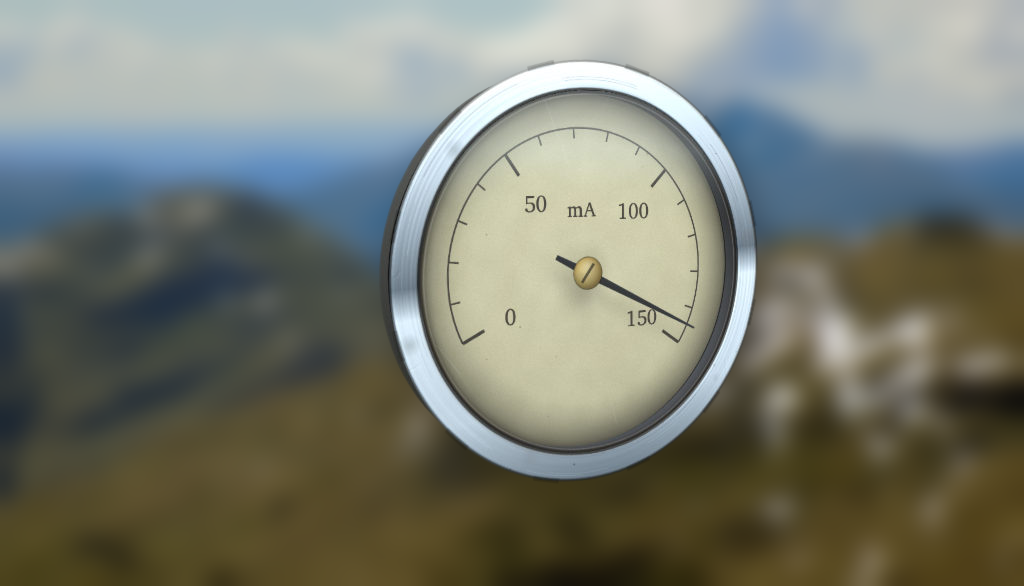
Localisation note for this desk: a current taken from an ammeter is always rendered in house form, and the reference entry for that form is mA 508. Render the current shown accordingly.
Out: mA 145
